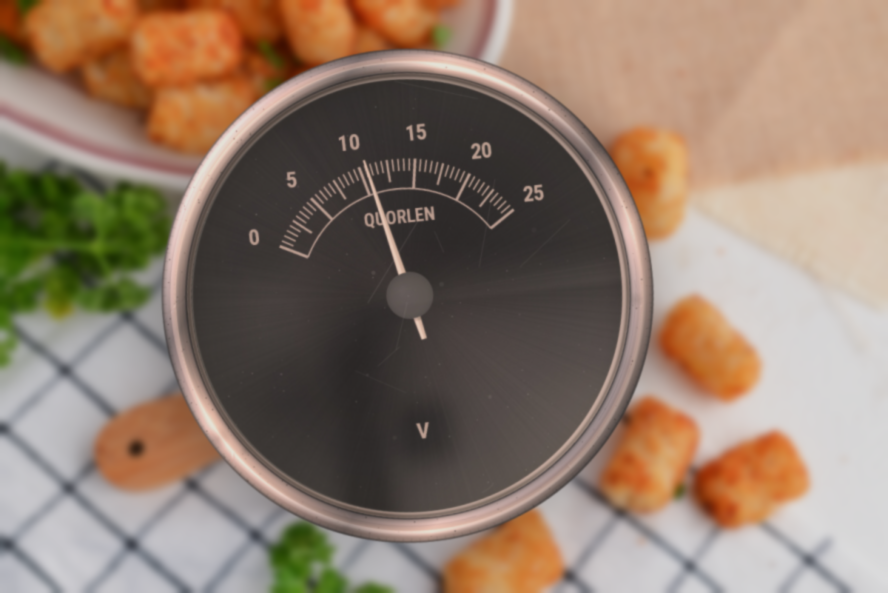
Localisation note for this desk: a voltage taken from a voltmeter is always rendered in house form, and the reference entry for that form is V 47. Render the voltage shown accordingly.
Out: V 10.5
